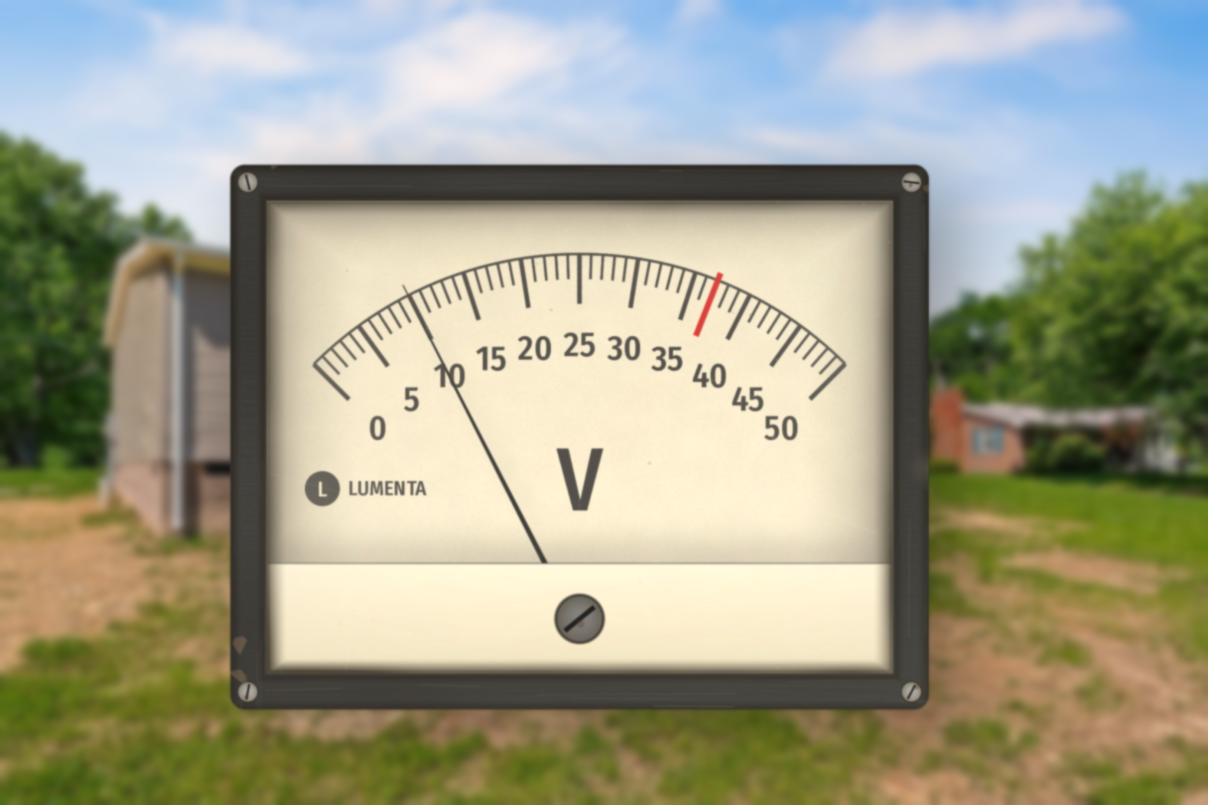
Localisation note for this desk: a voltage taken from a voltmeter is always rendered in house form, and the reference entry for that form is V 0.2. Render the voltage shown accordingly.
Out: V 10
